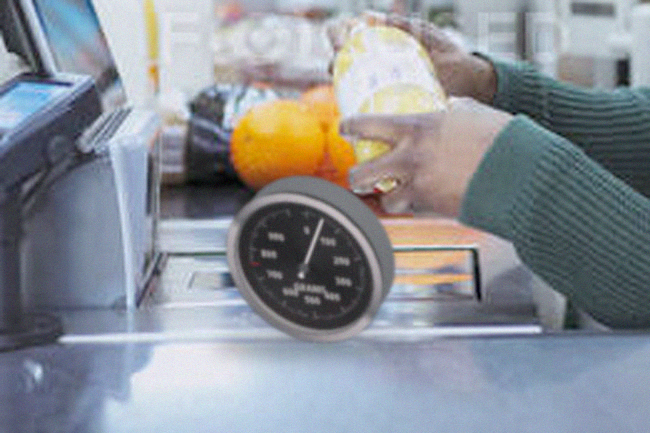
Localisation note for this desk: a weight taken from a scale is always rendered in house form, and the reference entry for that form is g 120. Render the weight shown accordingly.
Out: g 50
